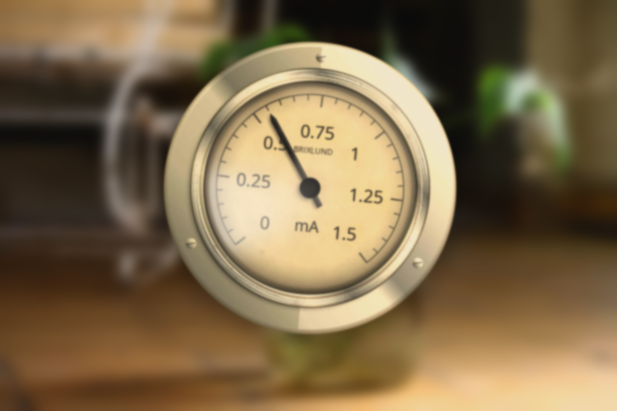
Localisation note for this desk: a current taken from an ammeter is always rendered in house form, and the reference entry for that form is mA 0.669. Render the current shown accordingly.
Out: mA 0.55
